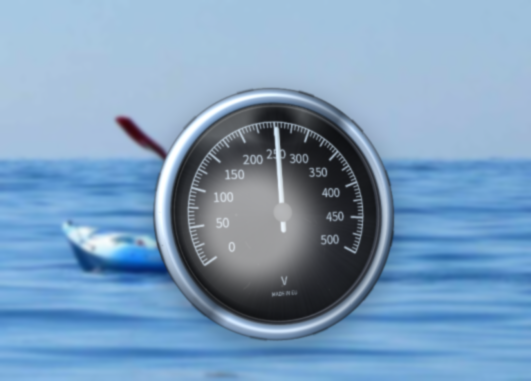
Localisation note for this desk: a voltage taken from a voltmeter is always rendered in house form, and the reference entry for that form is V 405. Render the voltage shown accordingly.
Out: V 250
